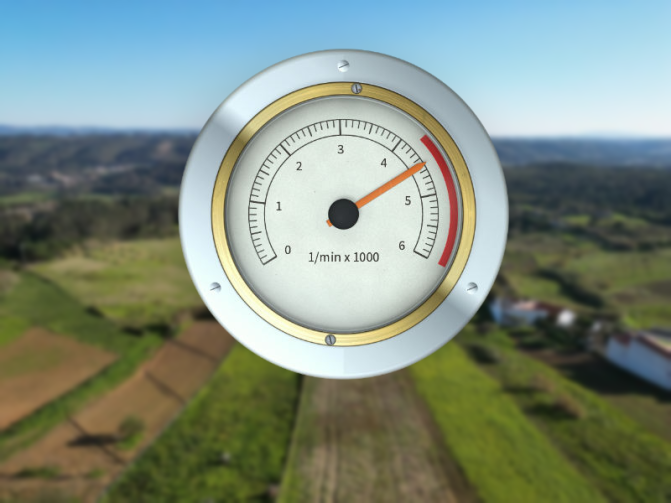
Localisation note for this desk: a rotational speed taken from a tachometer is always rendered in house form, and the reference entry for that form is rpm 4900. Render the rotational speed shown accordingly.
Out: rpm 4500
